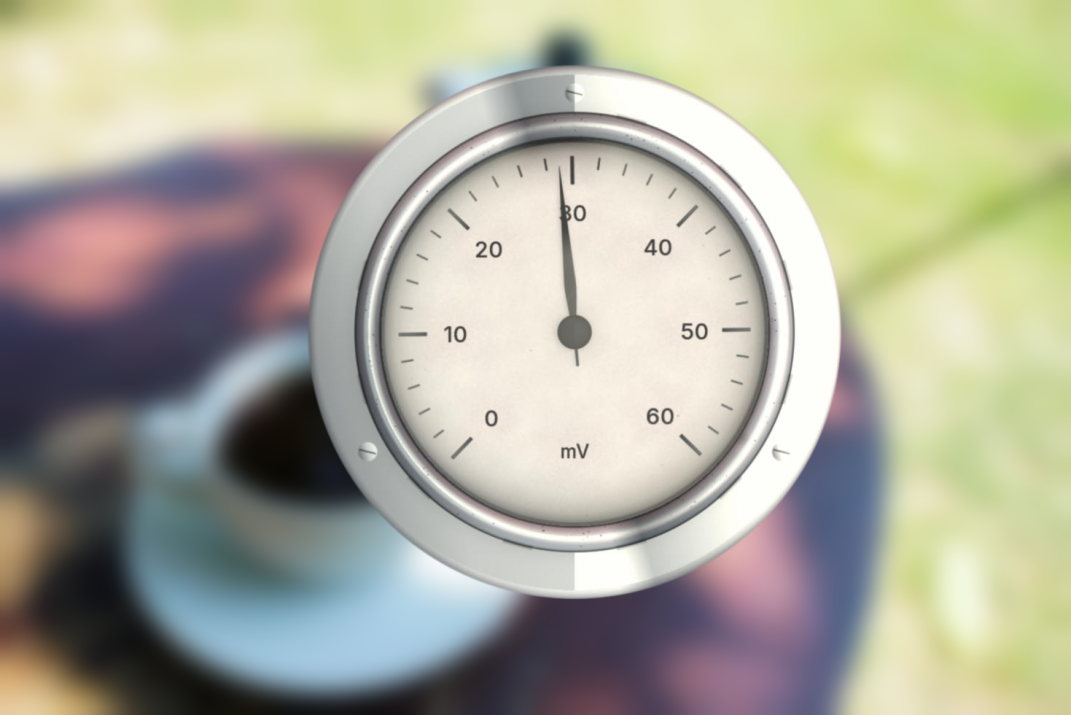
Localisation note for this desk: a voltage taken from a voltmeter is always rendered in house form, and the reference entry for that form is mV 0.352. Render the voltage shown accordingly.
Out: mV 29
